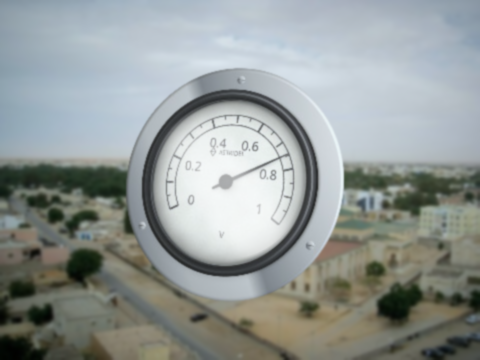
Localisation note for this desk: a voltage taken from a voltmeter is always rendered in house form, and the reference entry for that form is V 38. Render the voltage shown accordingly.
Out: V 0.75
